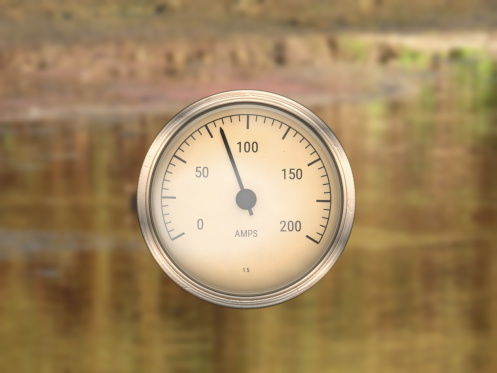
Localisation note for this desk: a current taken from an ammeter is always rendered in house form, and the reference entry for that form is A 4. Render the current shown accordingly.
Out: A 82.5
